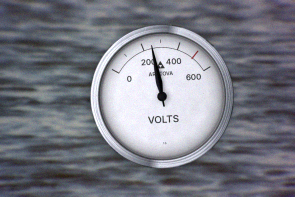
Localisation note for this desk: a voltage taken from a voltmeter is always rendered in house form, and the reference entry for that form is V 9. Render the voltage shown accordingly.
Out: V 250
